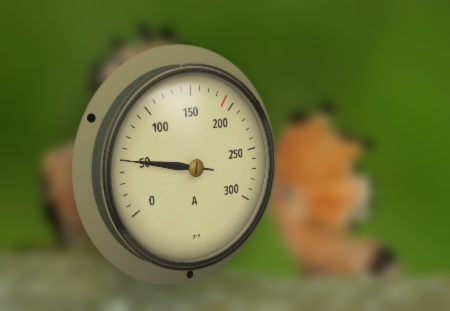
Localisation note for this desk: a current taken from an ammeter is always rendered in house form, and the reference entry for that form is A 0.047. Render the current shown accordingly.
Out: A 50
